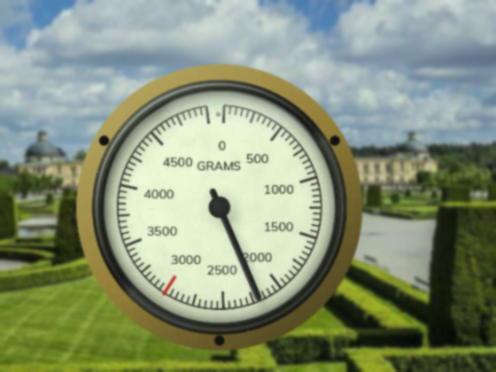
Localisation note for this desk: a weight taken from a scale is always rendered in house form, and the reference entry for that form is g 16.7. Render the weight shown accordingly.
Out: g 2200
